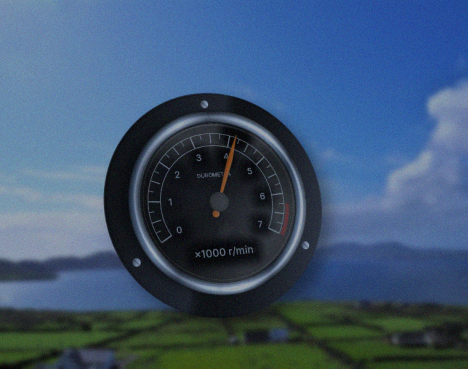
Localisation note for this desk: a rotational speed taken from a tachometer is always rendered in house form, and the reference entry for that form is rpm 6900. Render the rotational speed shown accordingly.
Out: rpm 4125
